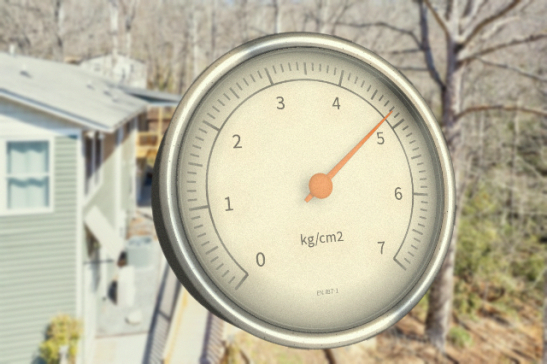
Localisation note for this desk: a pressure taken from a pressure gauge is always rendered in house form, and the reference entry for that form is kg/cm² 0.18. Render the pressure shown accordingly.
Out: kg/cm² 4.8
